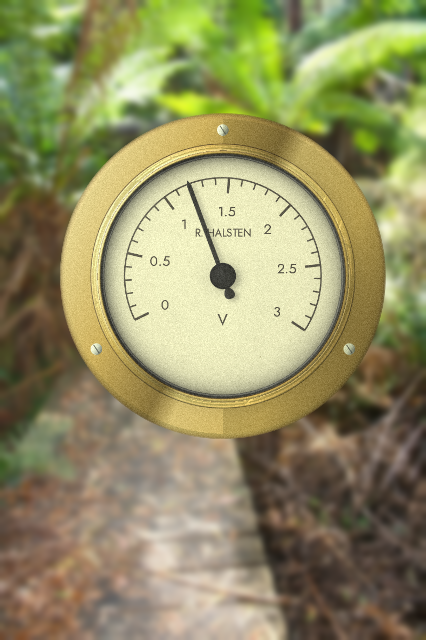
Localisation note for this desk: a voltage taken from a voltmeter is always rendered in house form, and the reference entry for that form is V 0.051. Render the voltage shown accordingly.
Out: V 1.2
